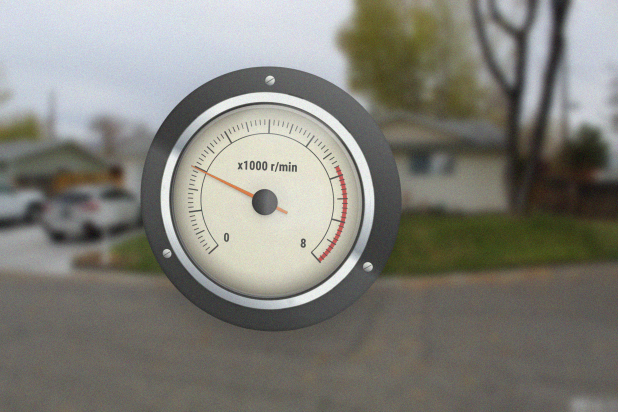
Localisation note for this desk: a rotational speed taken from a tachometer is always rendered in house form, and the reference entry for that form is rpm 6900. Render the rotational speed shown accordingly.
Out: rpm 2000
